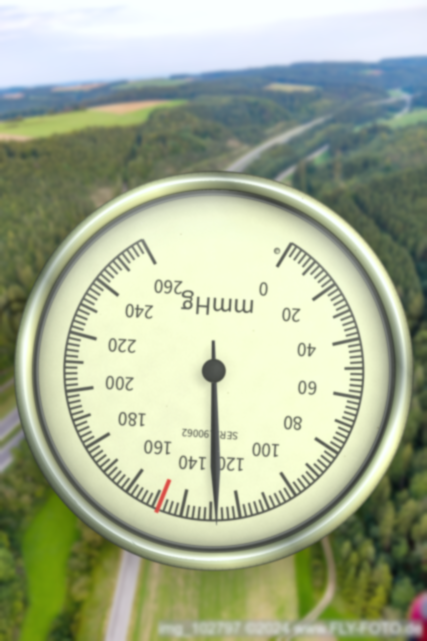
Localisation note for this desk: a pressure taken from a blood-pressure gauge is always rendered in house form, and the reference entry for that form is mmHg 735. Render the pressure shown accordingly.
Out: mmHg 128
